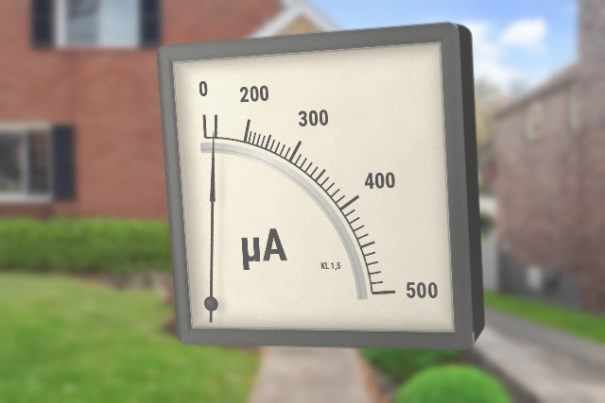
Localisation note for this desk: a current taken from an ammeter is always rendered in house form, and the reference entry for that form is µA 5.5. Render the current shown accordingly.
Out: µA 100
